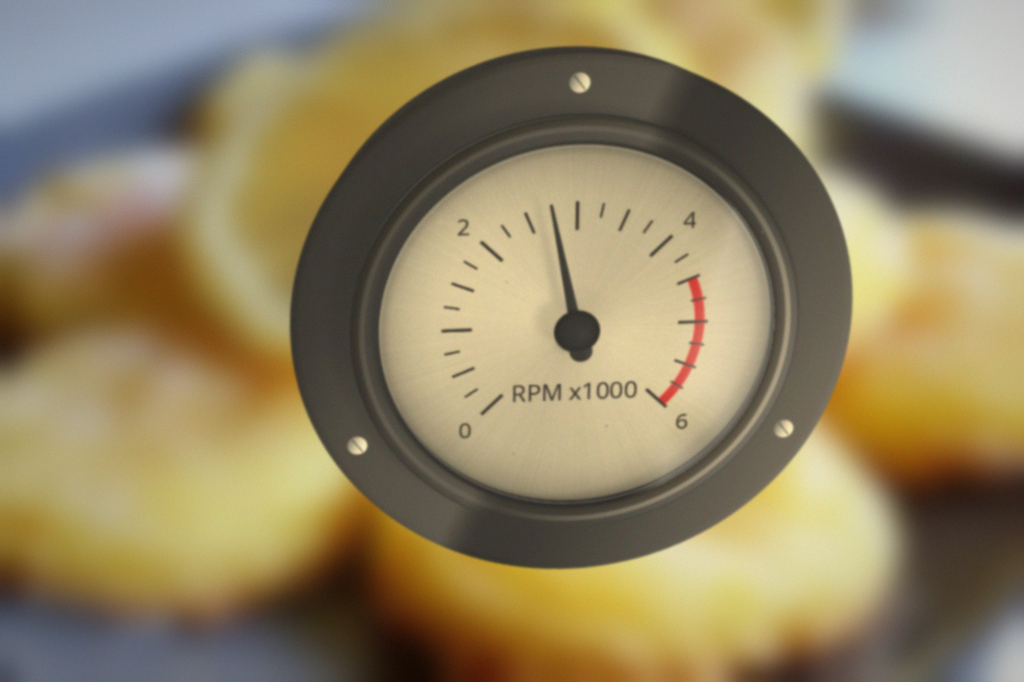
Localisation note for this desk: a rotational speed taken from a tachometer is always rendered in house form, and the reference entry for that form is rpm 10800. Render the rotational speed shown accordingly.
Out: rpm 2750
